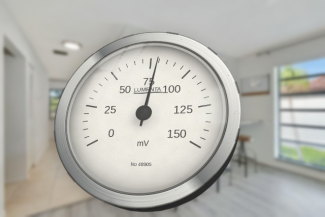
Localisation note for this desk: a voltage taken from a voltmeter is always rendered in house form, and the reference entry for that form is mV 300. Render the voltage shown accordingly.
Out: mV 80
